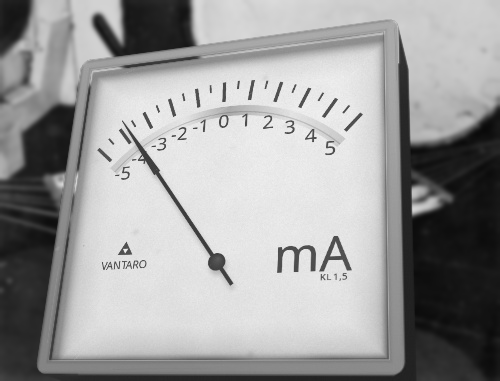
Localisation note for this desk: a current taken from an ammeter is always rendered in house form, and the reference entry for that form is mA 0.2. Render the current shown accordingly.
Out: mA -3.75
